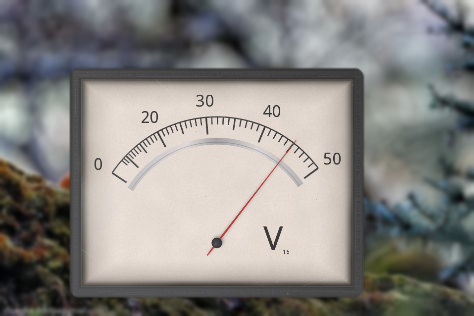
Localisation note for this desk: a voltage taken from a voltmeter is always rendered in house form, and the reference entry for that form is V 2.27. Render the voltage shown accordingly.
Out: V 45
